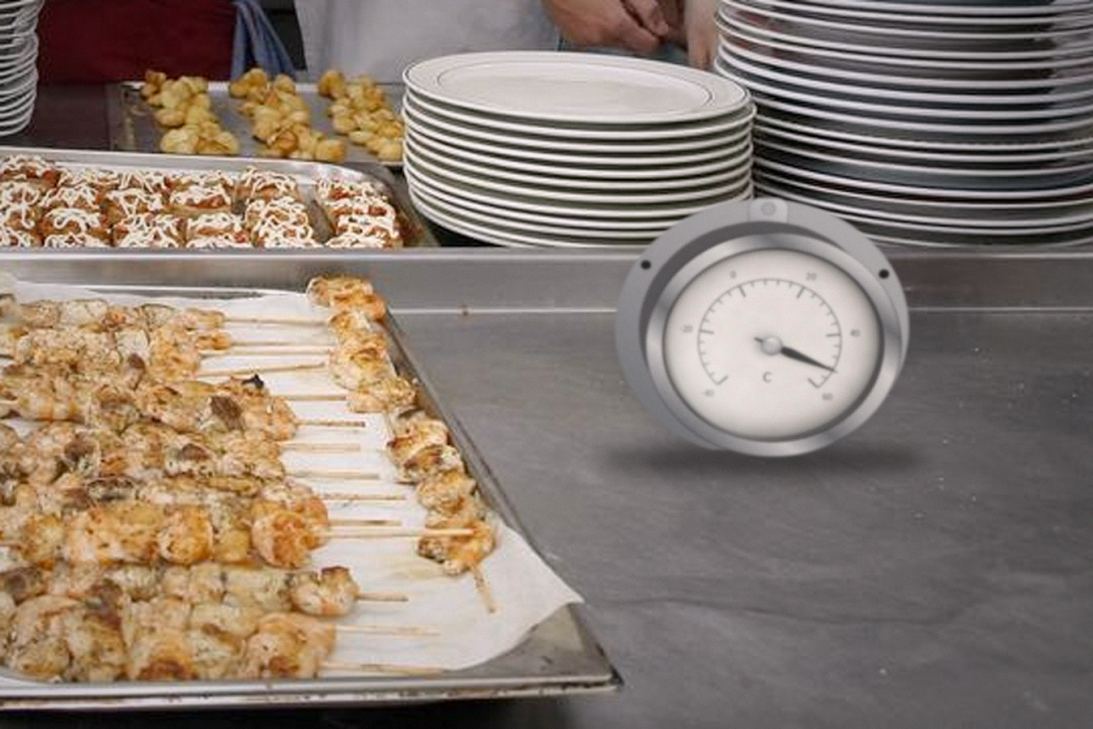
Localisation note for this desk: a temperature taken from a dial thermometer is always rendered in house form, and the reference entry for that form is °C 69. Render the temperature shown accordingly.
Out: °C 52
